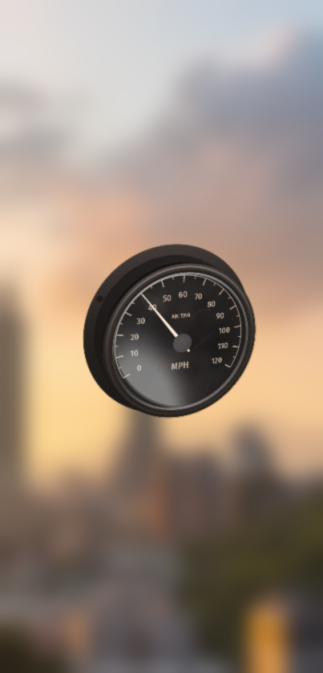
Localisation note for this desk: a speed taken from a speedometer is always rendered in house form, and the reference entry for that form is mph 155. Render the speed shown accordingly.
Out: mph 40
